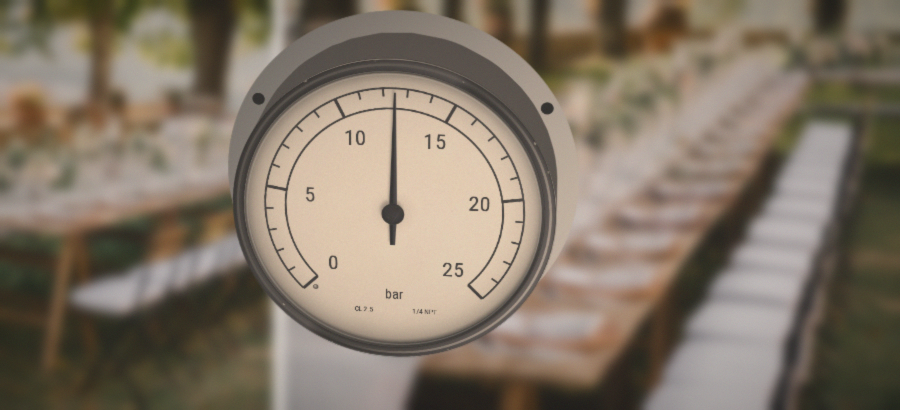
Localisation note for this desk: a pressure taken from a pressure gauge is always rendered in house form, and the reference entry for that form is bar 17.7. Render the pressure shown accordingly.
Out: bar 12.5
